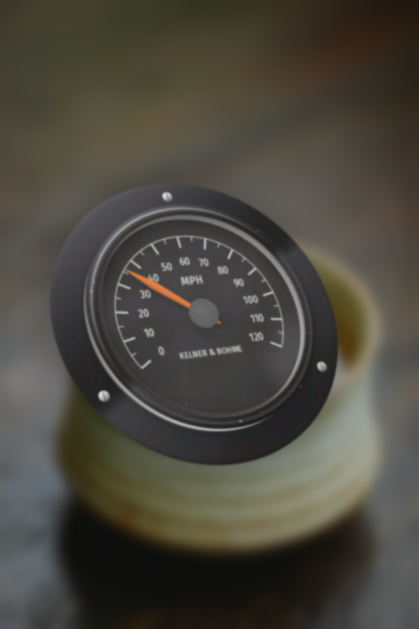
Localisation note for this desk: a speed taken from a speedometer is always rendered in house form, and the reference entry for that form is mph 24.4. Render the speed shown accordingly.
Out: mph 35
